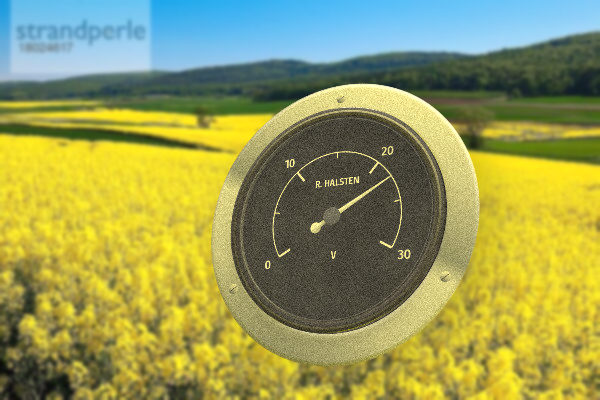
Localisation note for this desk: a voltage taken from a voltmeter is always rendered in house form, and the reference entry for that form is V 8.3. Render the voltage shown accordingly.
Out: V 22.5
